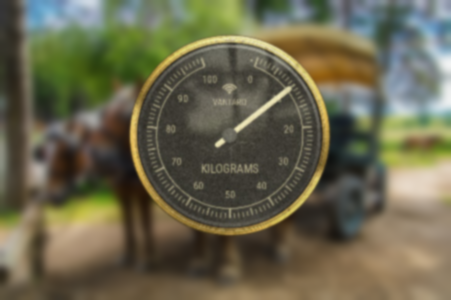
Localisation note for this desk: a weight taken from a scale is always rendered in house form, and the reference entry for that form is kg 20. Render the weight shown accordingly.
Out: kg 10
